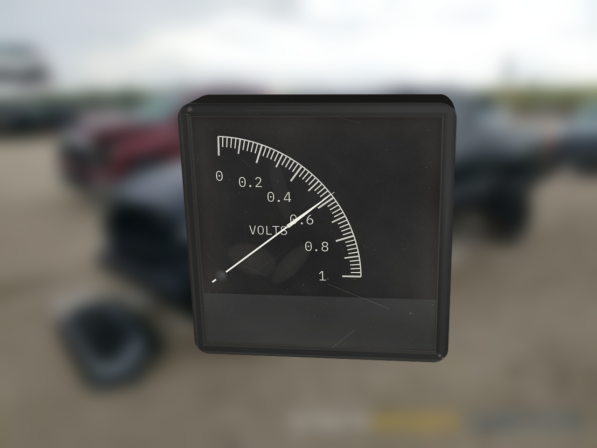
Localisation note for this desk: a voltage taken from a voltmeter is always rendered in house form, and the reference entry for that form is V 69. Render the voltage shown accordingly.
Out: V 0.58
